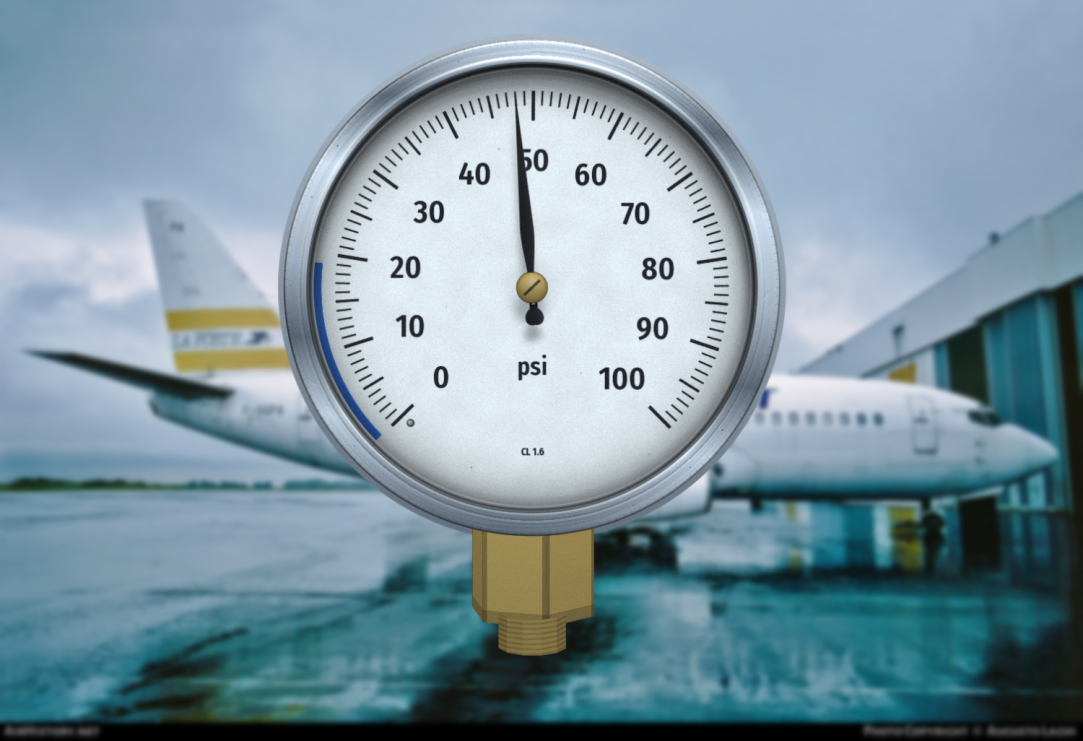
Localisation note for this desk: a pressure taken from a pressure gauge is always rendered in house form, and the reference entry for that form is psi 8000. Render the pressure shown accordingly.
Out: psi 48
